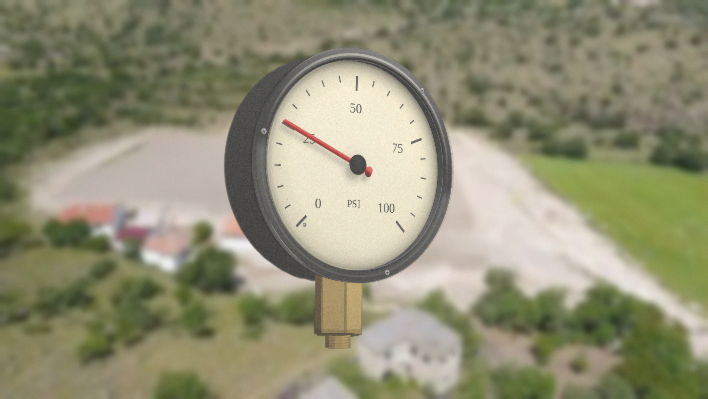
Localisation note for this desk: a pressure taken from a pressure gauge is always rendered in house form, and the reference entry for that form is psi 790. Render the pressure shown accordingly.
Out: psi 25
